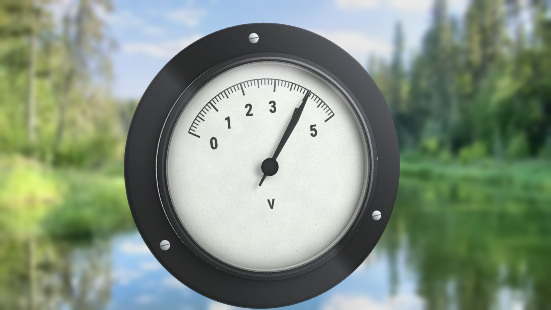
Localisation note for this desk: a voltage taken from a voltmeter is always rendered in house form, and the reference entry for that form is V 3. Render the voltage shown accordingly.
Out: V 4
